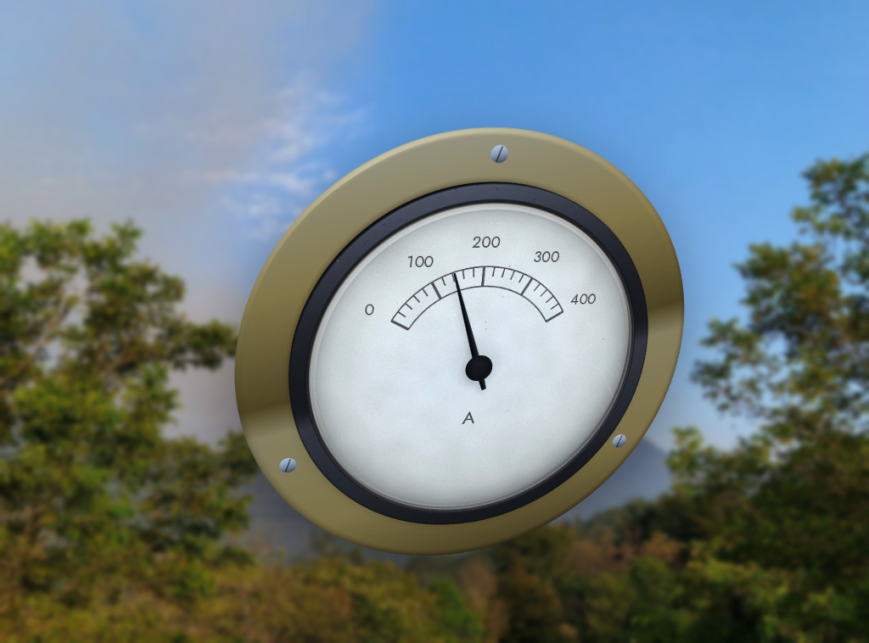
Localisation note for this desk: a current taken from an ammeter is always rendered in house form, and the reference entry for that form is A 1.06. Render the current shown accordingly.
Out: A 140
